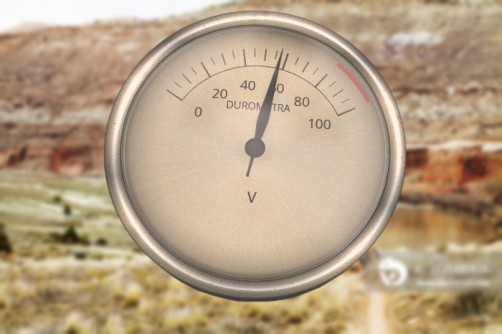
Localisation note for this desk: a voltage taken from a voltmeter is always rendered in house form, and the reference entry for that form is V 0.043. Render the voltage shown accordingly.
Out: V 57.5
